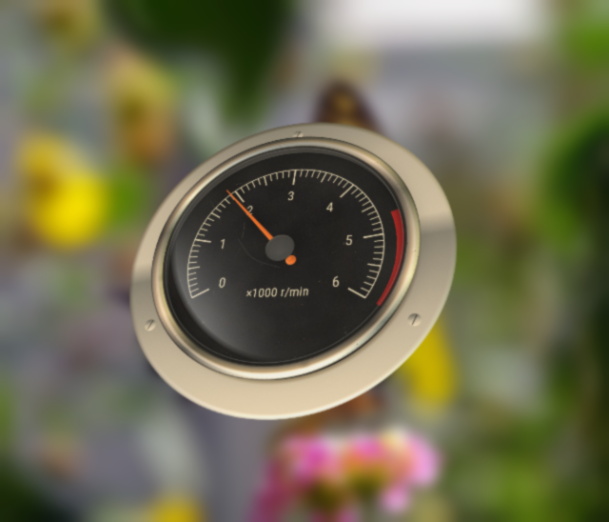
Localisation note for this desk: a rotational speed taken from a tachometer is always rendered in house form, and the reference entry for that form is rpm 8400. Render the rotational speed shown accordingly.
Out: rpm 1900
